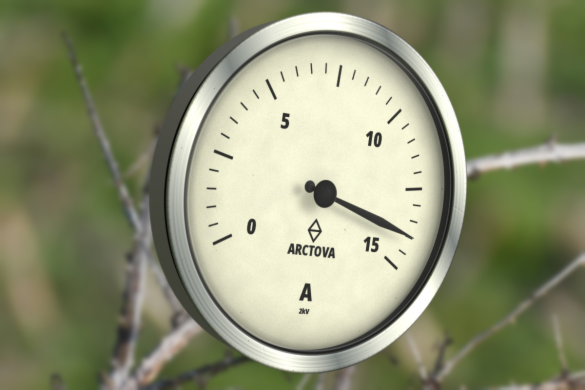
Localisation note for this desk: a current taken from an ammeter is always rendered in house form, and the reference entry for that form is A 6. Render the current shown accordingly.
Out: A 14
